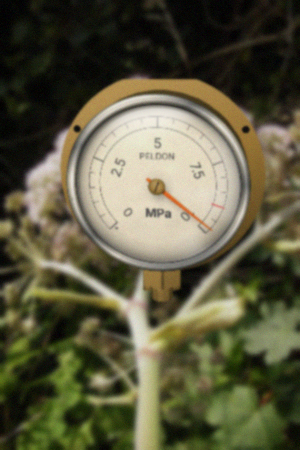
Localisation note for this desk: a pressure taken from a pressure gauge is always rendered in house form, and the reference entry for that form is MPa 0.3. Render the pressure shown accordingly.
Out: MPa 9.75
